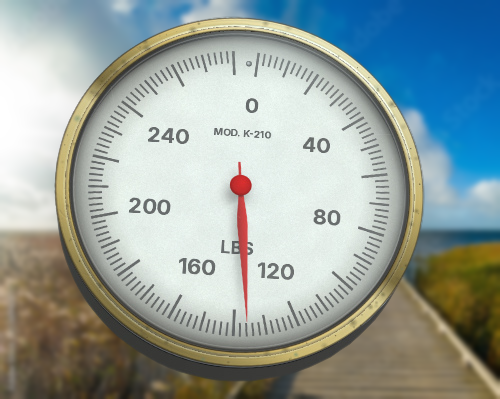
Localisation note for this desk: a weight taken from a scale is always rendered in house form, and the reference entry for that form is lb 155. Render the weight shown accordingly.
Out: lb 136
